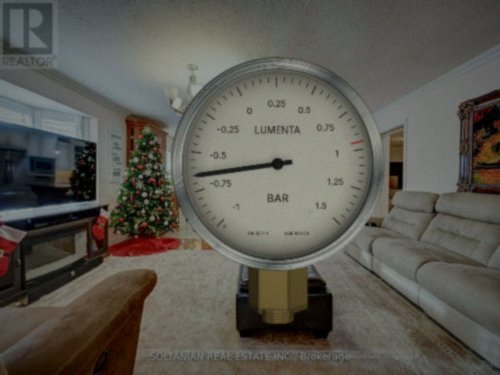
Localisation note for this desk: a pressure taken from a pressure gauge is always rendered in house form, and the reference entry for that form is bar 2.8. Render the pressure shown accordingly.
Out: bar -0.65
